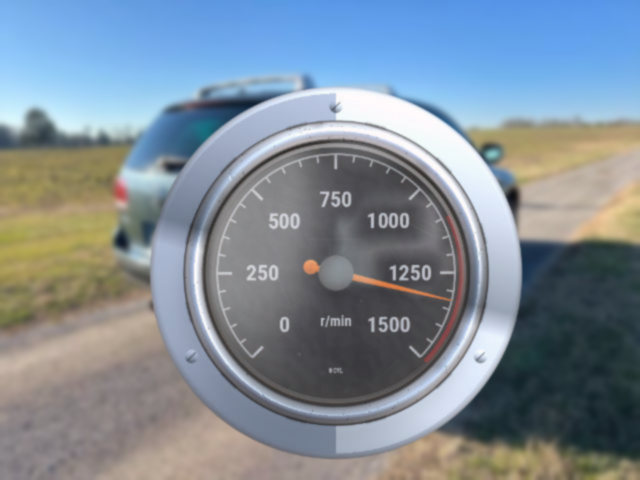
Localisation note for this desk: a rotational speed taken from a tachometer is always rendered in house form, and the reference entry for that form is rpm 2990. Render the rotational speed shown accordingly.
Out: rpm 1325
